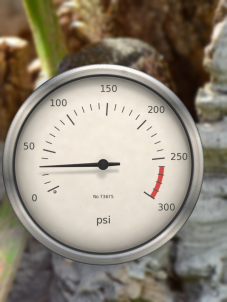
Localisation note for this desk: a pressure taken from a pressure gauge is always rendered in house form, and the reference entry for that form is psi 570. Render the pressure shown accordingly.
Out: psi 30
